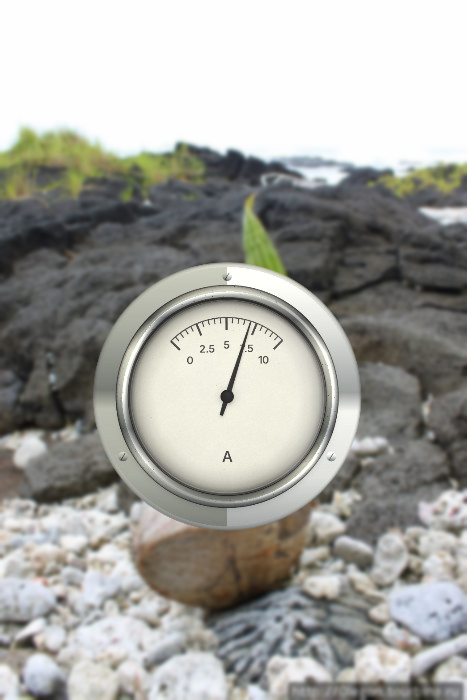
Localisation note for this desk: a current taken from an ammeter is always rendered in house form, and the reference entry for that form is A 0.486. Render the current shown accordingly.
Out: A 7
